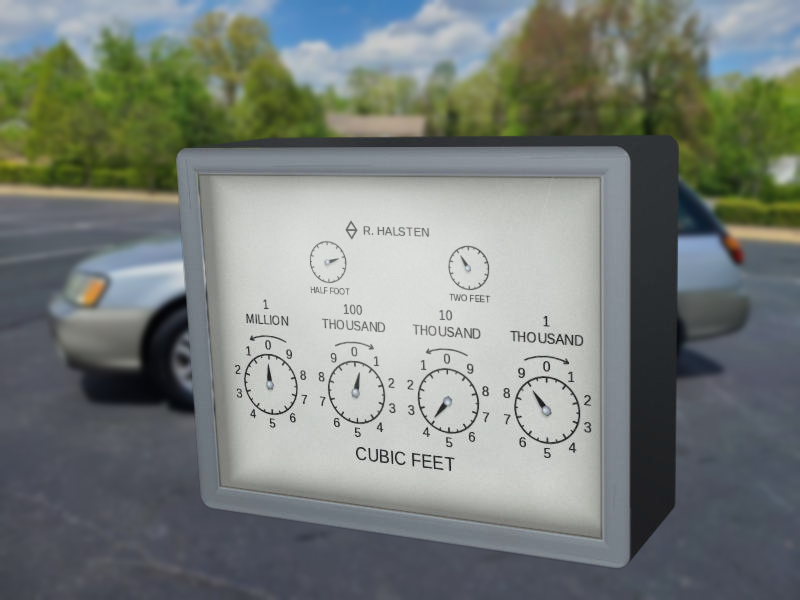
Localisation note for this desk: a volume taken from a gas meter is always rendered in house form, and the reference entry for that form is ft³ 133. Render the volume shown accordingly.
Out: ft³ 3900
